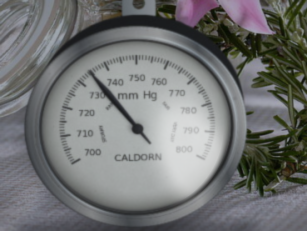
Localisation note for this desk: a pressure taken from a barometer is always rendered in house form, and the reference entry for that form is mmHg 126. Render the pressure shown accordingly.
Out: mmHg 735
